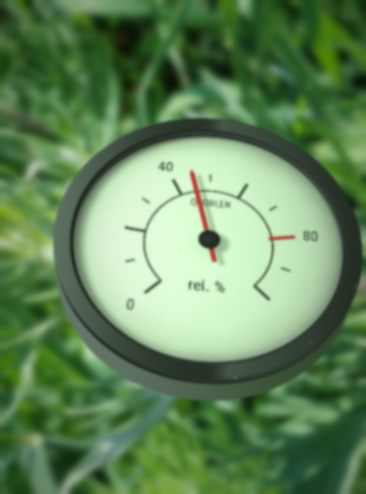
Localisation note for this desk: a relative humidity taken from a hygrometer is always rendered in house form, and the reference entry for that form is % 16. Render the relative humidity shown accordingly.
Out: % 45
